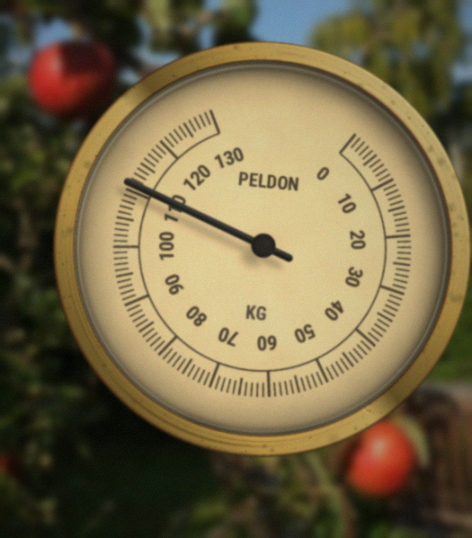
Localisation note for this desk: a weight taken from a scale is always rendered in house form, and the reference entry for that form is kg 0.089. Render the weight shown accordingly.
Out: kg 111
